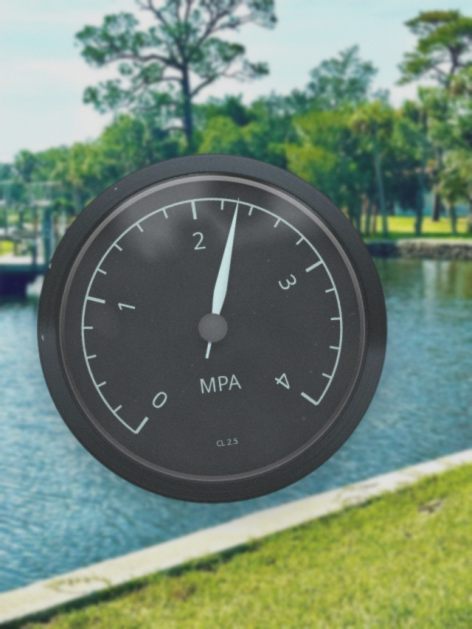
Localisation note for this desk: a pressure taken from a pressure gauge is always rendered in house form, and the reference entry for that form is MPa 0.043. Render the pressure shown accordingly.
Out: MPa 2.3
